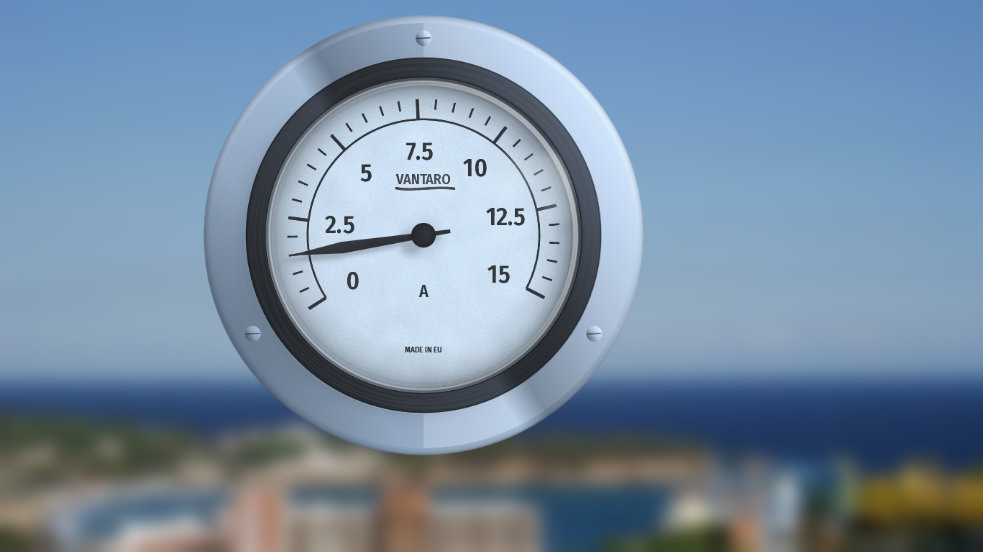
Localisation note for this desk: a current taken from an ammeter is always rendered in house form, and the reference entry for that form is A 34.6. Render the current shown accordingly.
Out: A 1.5
